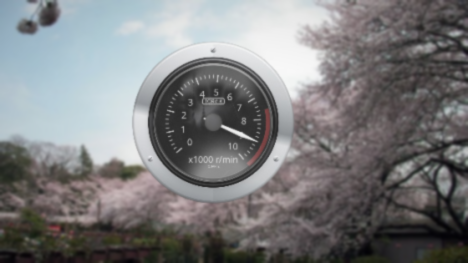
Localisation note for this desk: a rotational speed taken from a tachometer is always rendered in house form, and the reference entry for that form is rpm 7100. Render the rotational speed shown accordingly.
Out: rpm 9000
